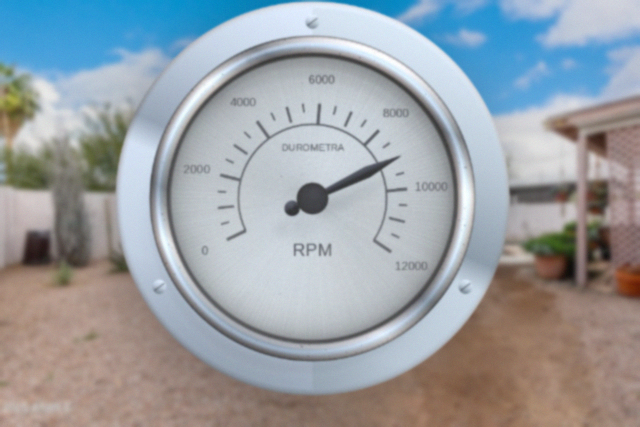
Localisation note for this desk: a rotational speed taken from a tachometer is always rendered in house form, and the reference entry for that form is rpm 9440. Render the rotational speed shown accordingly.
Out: rpm 9000
